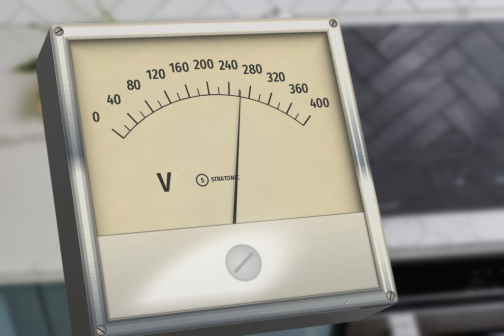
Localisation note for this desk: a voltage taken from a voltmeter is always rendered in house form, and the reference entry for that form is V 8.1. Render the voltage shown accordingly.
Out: V 260
